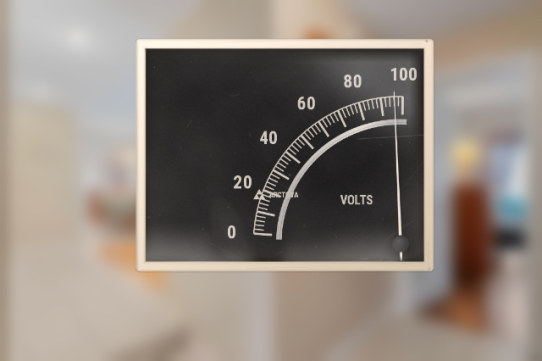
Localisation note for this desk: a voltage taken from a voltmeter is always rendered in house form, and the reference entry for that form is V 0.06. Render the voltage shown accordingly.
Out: V 96
